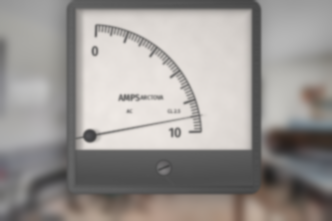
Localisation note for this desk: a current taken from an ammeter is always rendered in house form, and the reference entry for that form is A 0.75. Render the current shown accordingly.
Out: A 9
